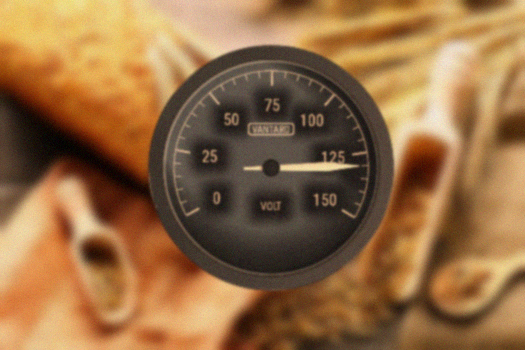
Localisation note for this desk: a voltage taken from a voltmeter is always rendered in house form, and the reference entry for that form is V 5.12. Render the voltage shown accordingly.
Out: V 130
